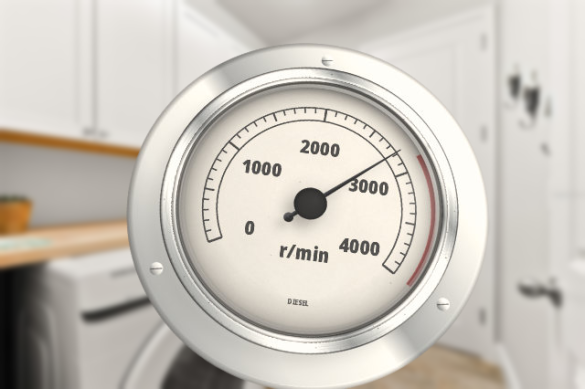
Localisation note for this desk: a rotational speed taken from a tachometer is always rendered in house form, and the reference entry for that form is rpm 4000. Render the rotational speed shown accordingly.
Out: rpm 2800
